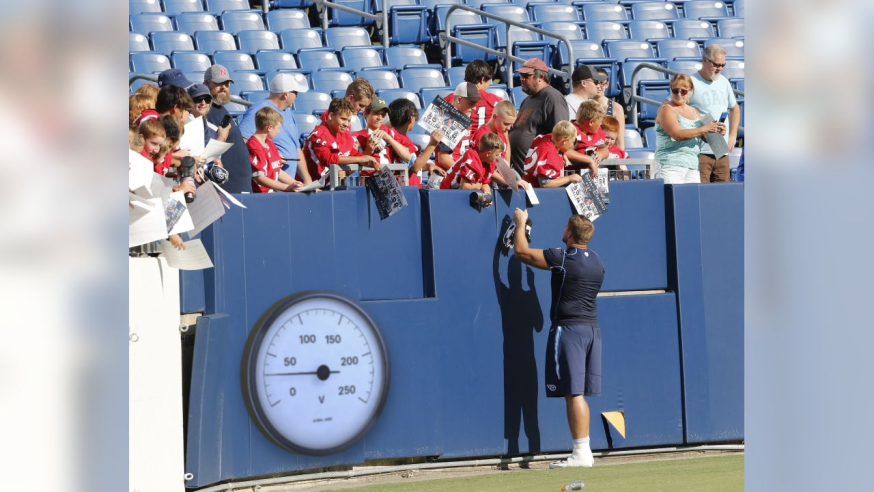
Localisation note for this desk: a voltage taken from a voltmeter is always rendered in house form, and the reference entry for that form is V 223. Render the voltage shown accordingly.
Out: V 30
